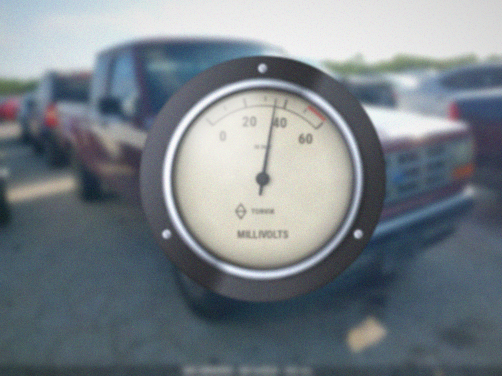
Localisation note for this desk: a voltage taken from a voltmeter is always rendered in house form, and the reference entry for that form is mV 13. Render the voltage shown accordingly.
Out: mV 35
